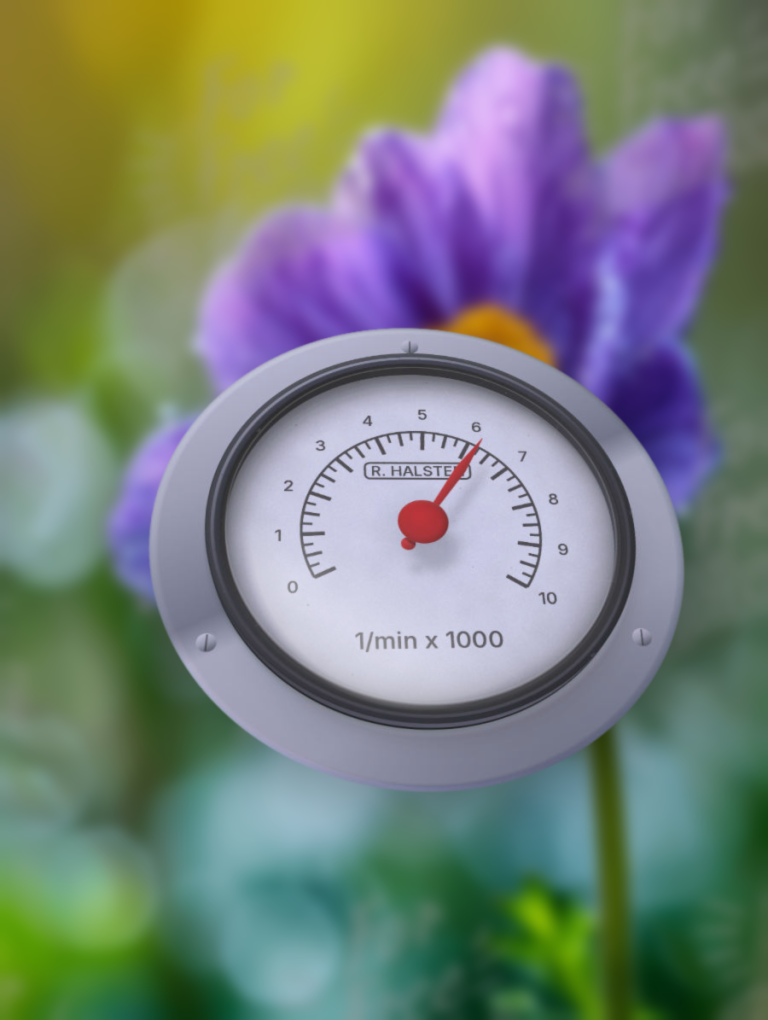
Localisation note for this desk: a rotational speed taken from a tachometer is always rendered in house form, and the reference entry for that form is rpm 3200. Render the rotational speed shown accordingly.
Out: rpm 6250
